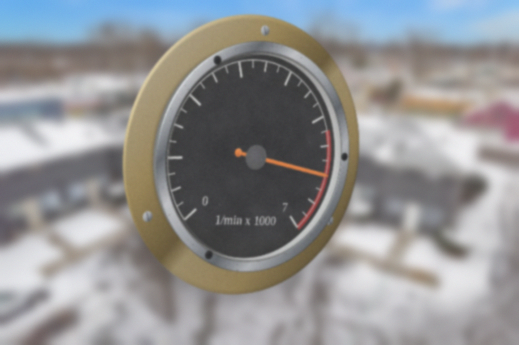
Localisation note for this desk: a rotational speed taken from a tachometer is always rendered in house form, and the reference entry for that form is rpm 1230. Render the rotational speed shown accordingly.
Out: rpm 6000
